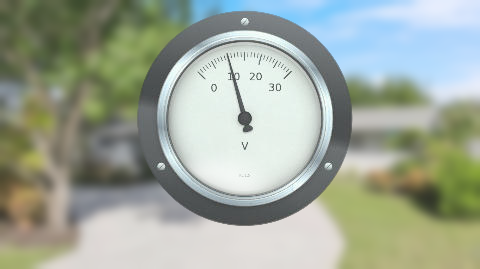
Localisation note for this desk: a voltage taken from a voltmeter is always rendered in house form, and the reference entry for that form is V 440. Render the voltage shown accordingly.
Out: V 10
